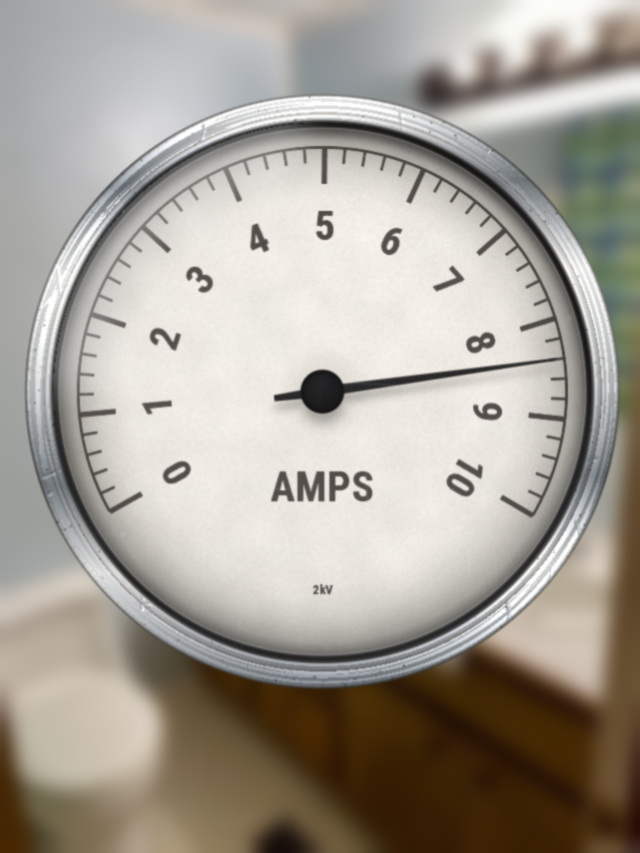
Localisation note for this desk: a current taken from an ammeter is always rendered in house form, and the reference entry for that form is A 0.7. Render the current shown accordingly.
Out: A 8.4
